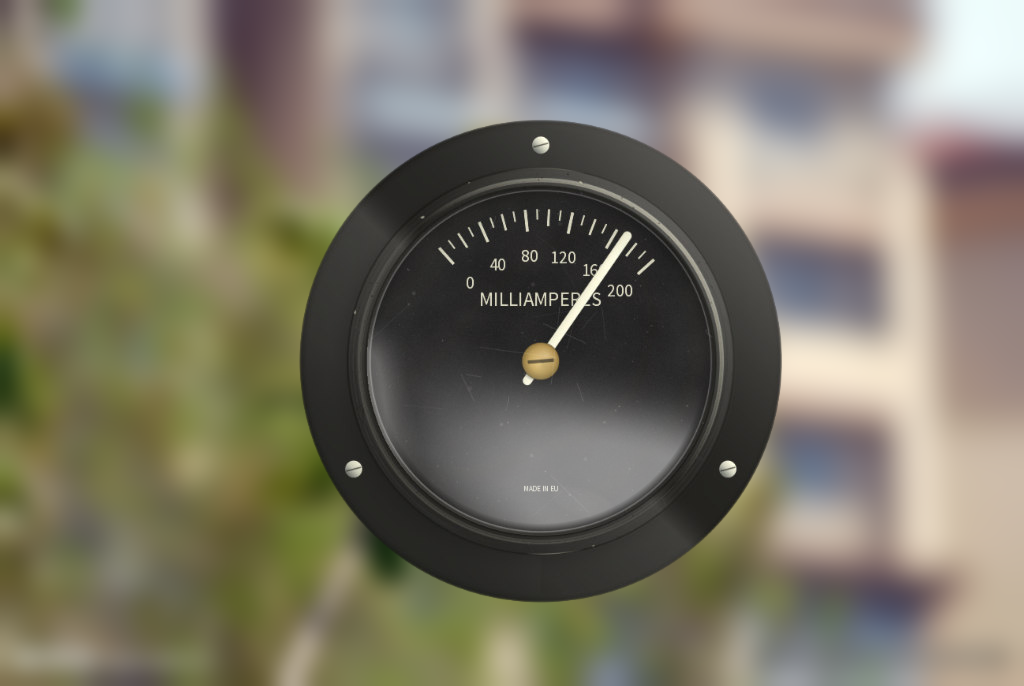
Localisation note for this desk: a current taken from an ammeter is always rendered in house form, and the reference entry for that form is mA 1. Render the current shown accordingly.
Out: mA 170
